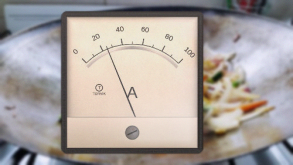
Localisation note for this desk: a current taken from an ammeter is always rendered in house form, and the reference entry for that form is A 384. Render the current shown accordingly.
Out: A 25
